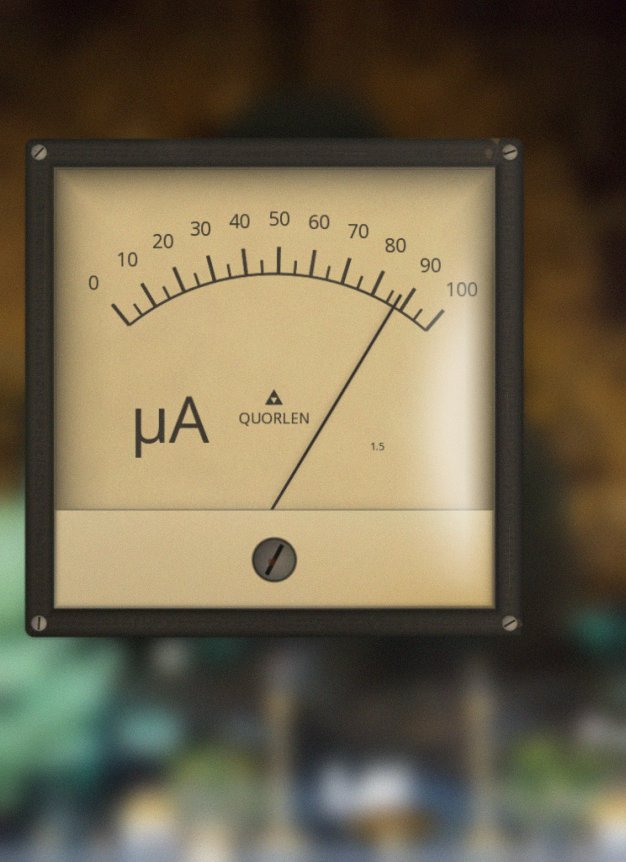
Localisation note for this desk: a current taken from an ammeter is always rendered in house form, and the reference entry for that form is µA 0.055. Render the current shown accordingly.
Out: µA 87.5
